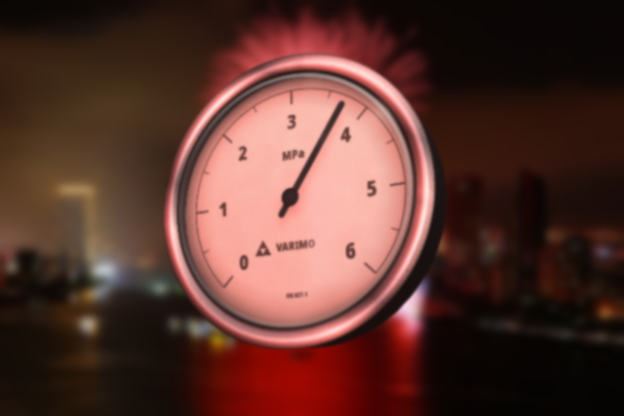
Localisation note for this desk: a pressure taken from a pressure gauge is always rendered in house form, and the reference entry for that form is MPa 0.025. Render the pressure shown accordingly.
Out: MPa 3.75
